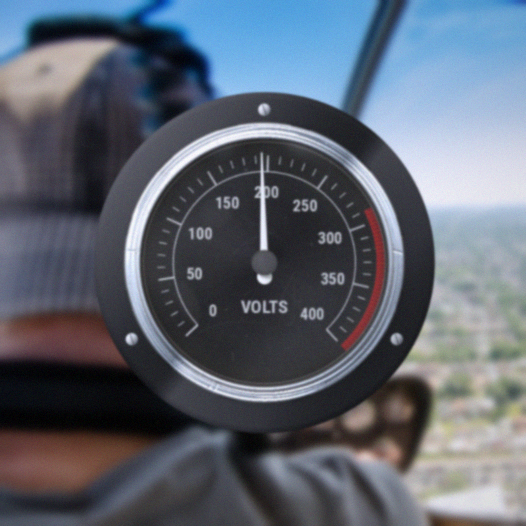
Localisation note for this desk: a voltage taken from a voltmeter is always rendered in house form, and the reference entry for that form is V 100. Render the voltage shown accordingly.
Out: V 195
